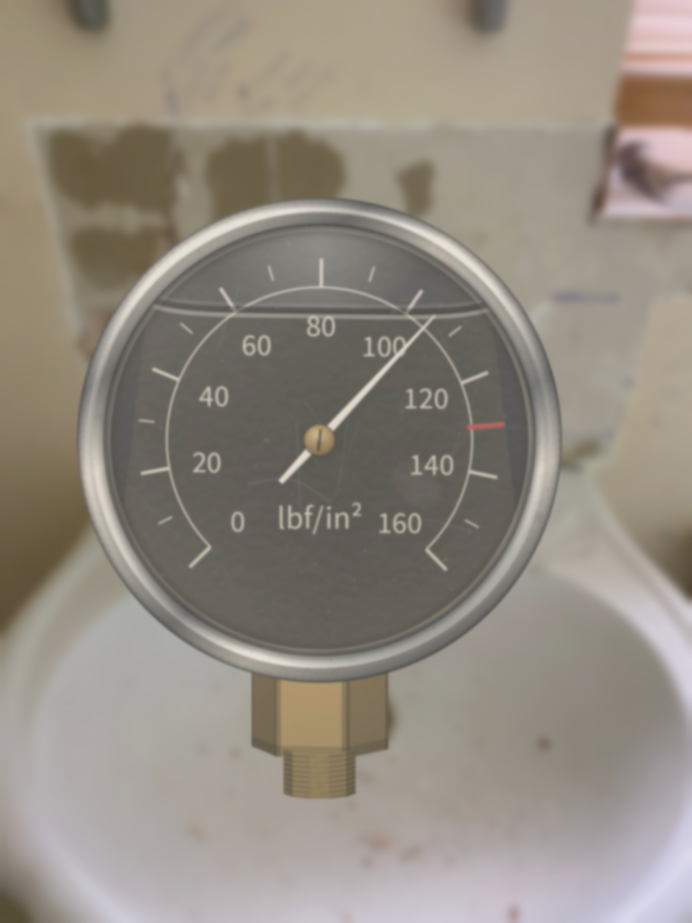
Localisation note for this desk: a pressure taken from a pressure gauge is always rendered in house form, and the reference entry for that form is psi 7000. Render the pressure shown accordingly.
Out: psi 105
